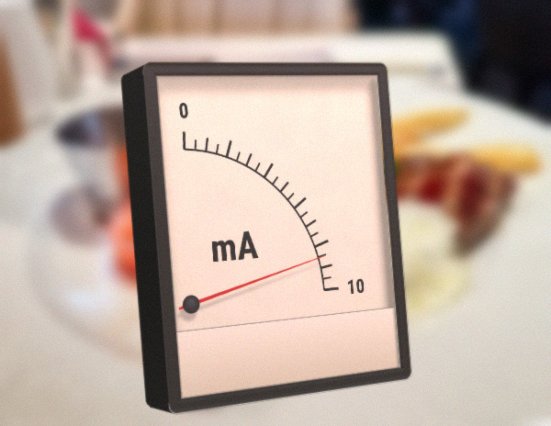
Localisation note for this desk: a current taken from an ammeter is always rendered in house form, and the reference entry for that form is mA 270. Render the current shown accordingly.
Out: mA 8.5
